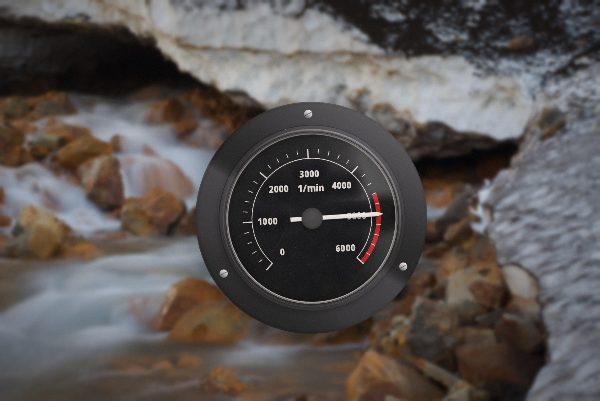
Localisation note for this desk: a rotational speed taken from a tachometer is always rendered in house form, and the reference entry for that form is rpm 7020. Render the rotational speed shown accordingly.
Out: rpm 5000
